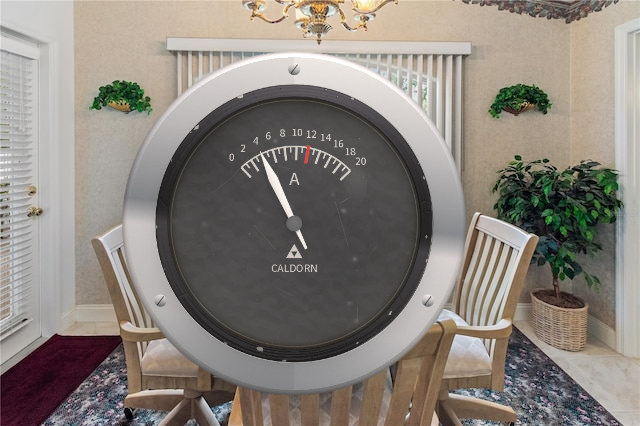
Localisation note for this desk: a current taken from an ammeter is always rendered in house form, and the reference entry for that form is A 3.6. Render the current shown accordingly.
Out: A 4
